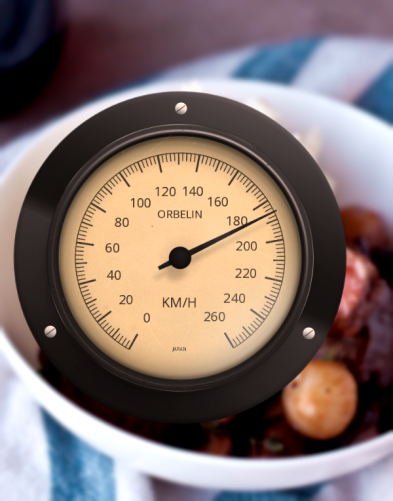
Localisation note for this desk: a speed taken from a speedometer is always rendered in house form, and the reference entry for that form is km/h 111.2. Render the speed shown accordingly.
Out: km/h 186
